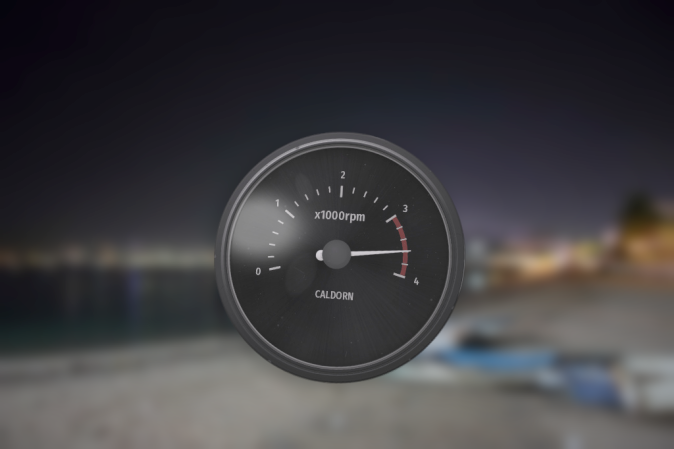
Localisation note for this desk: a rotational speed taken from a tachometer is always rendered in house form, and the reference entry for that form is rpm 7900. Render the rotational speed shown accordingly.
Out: rpm 3600
